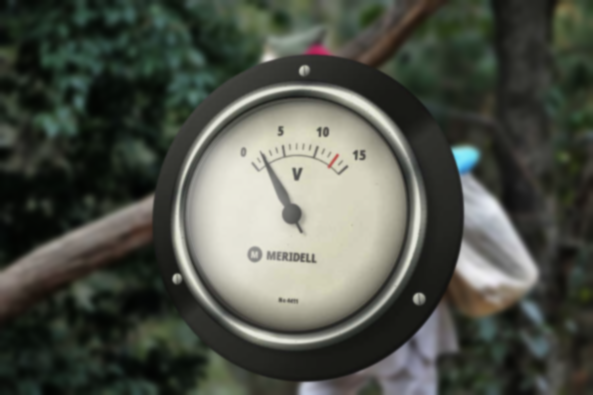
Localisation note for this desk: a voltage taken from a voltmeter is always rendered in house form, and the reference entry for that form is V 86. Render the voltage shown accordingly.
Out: V 2
